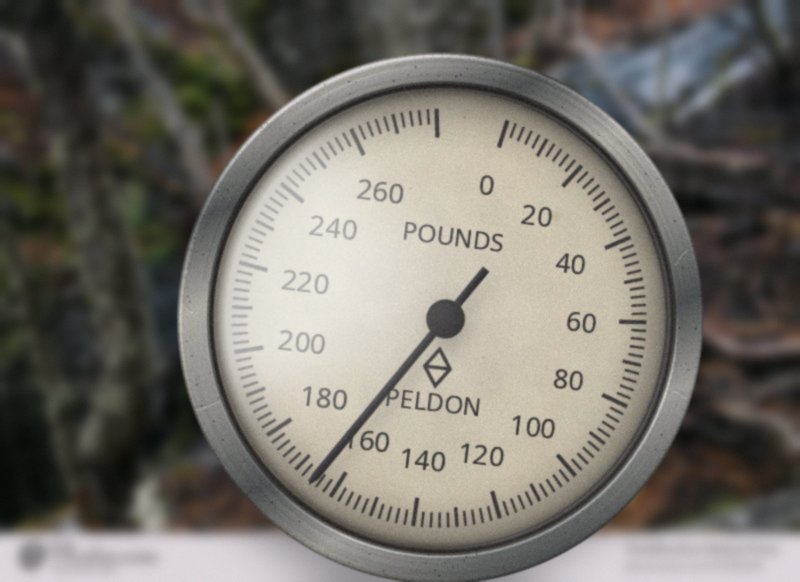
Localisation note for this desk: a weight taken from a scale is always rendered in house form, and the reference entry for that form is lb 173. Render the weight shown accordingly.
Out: lb 166
